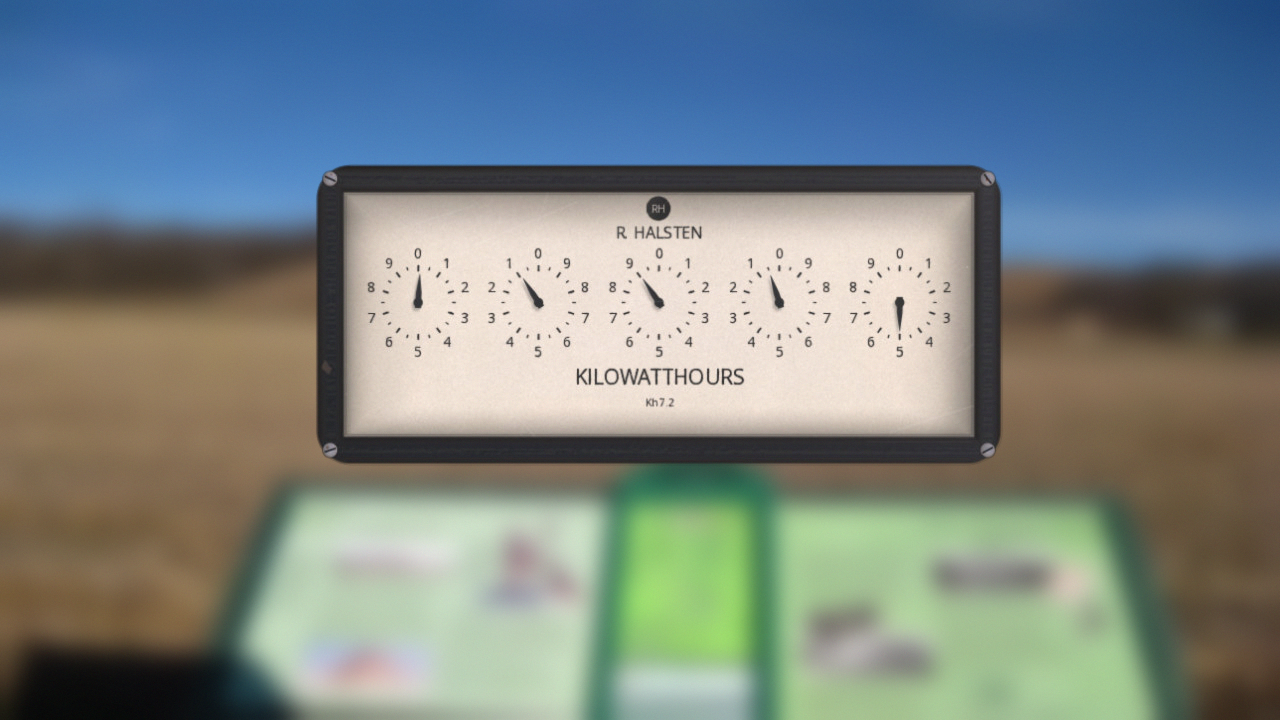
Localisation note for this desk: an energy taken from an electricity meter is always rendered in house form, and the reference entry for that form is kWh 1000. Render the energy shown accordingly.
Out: kWh 905
